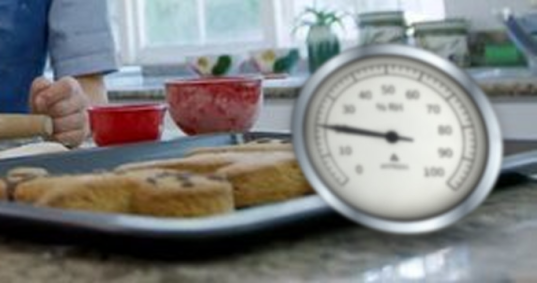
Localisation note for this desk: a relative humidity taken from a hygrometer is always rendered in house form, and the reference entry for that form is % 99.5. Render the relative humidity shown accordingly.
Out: % 20
